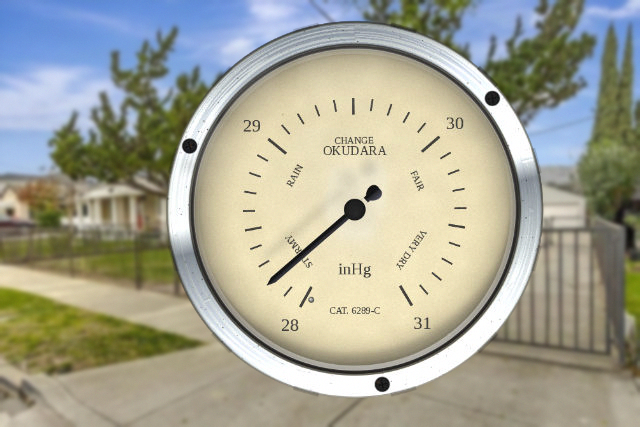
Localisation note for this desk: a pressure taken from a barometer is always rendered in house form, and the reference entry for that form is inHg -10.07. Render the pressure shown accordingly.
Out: inHg 28.2
